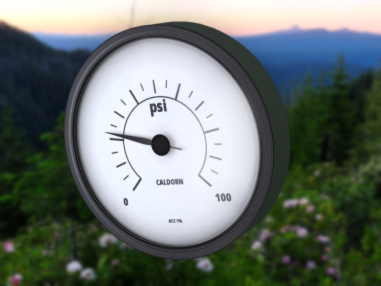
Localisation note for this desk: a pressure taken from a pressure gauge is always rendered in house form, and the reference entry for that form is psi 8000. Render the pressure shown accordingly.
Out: psi 22.5
